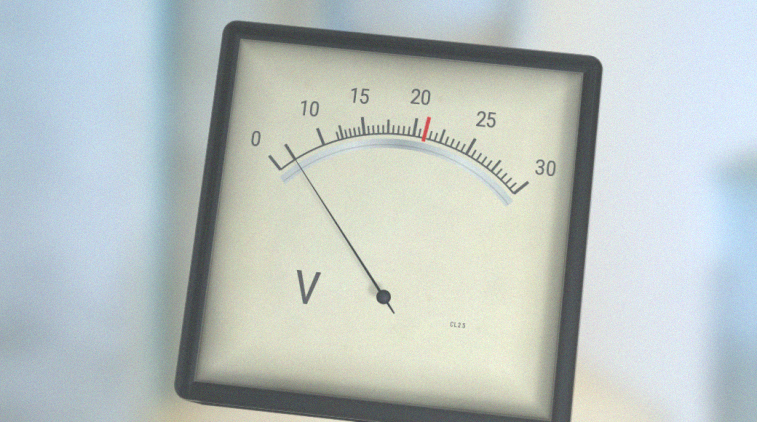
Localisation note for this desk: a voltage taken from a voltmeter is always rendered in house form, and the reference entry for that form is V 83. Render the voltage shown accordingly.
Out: V 5
